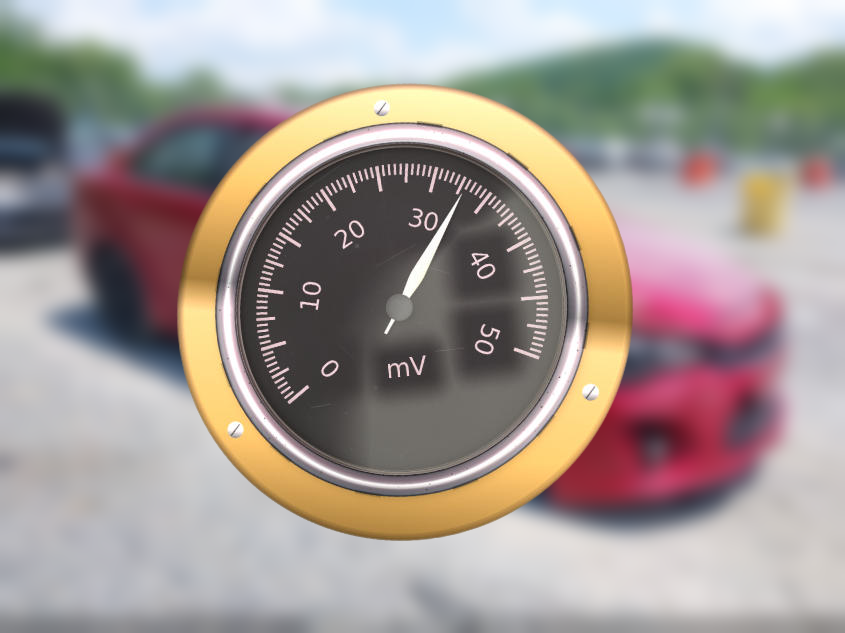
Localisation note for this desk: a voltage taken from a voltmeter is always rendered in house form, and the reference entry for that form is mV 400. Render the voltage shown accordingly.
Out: mV 33
